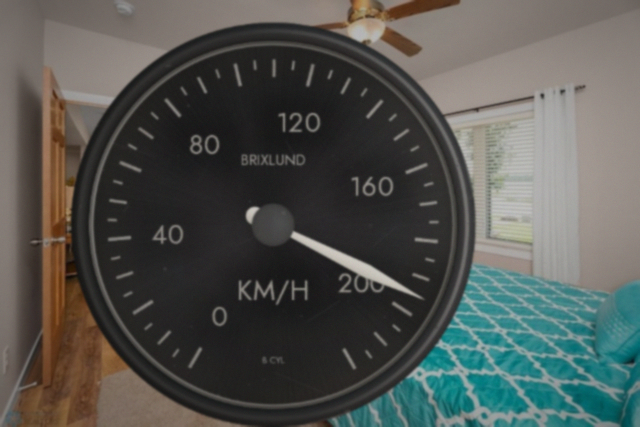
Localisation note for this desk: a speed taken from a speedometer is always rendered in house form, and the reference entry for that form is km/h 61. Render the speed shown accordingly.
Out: km/h 195
